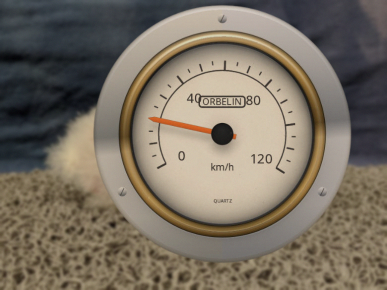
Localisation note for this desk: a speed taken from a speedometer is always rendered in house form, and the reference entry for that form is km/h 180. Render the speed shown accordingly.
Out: km/h 20
